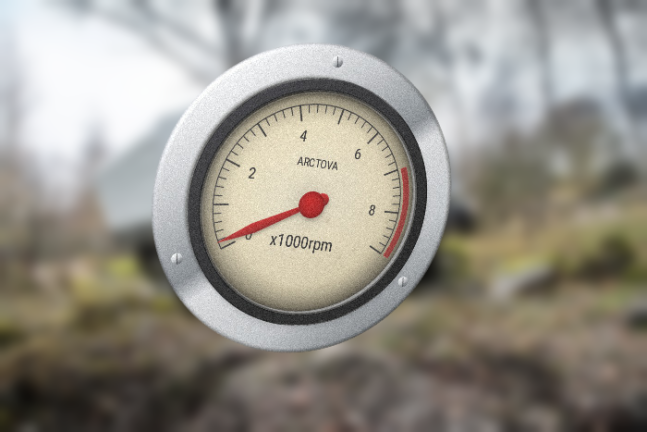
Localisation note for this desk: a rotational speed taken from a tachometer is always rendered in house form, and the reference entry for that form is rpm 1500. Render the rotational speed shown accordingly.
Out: rpm 200
